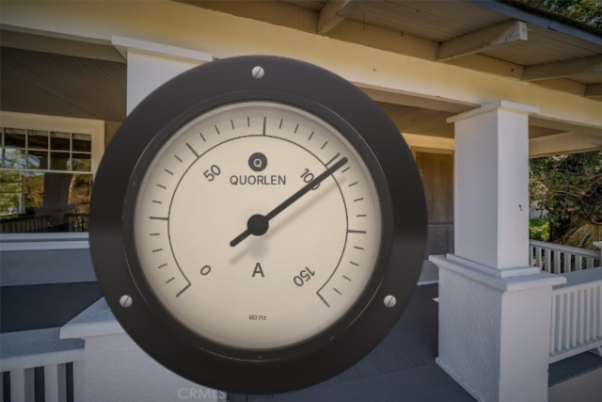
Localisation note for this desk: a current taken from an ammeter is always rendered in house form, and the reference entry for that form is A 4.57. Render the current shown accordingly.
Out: A 102.5
